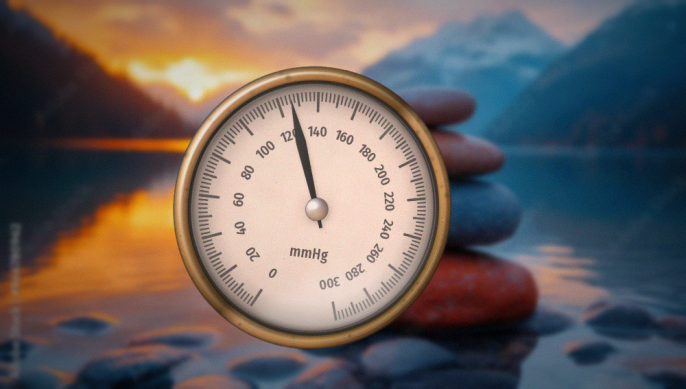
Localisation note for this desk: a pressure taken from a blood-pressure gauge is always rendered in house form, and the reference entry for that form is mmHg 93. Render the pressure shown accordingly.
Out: mmHg 126
